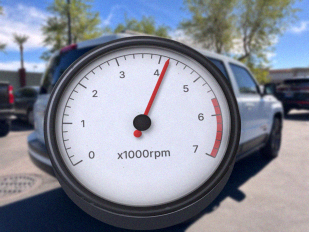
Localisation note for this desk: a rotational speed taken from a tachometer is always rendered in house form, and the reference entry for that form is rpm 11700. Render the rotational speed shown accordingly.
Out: rpm 4200
